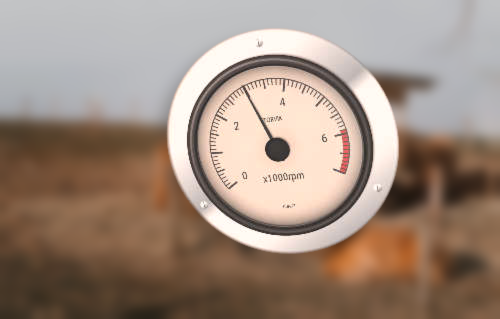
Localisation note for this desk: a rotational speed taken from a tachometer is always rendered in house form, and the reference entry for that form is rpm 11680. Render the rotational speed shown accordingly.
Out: rpm 3000
